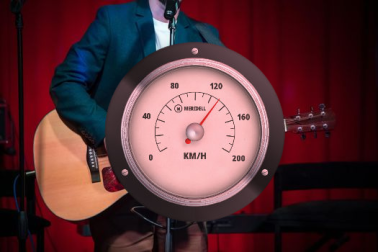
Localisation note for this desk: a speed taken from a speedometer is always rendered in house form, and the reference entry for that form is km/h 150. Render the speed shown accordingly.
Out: km/h 130
